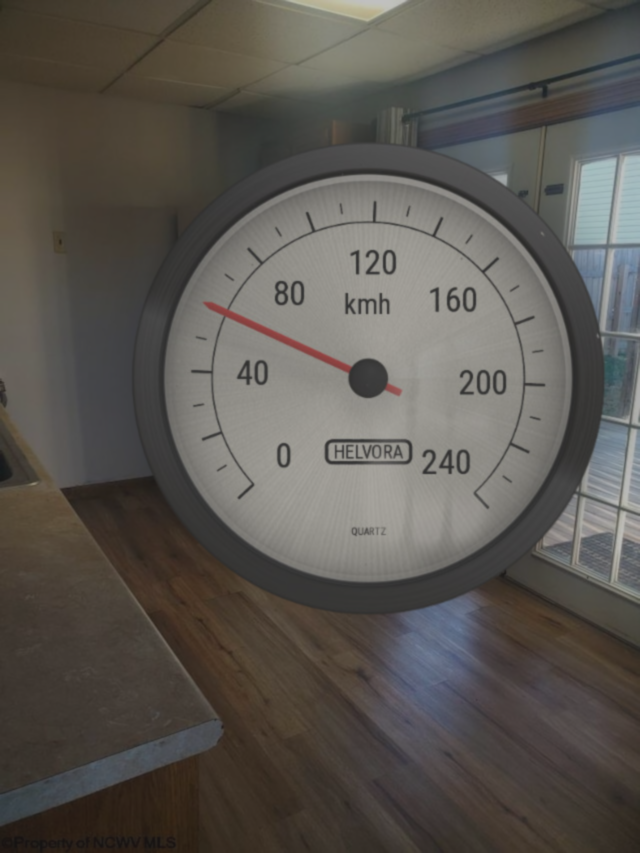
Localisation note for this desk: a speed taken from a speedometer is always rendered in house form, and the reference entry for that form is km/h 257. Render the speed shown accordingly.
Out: km/h 60
